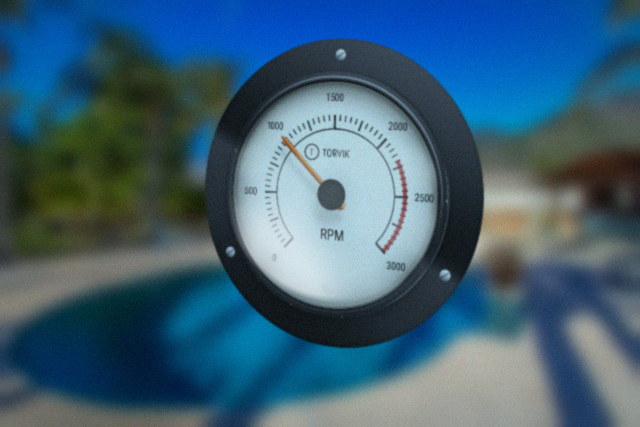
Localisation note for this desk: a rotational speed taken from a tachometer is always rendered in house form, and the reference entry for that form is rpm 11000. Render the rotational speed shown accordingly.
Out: rpm 1000
